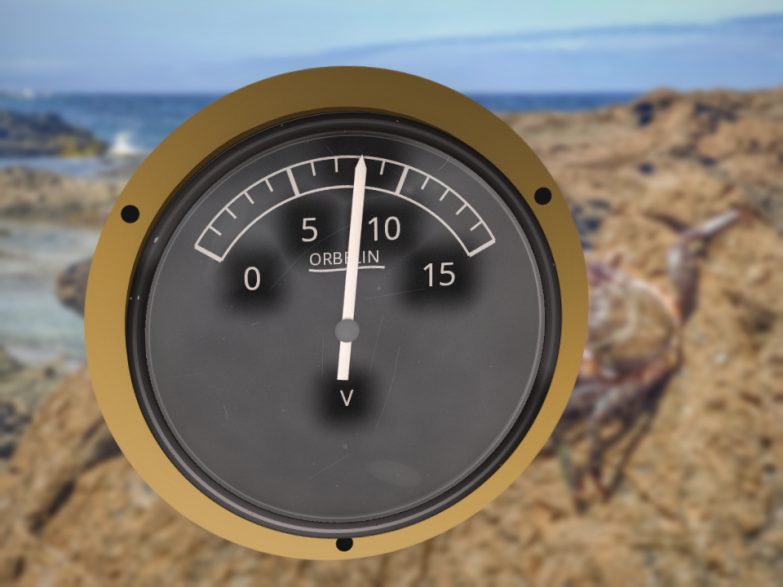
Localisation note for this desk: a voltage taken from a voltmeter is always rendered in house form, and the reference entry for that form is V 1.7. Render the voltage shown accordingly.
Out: V 8
